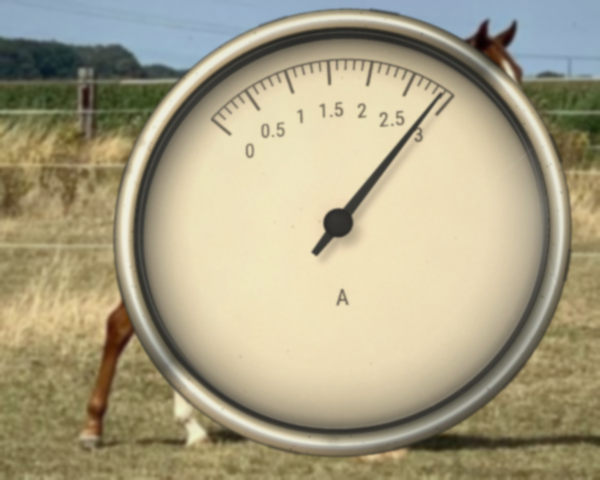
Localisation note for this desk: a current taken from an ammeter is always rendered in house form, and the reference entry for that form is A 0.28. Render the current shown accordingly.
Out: A 2.9
